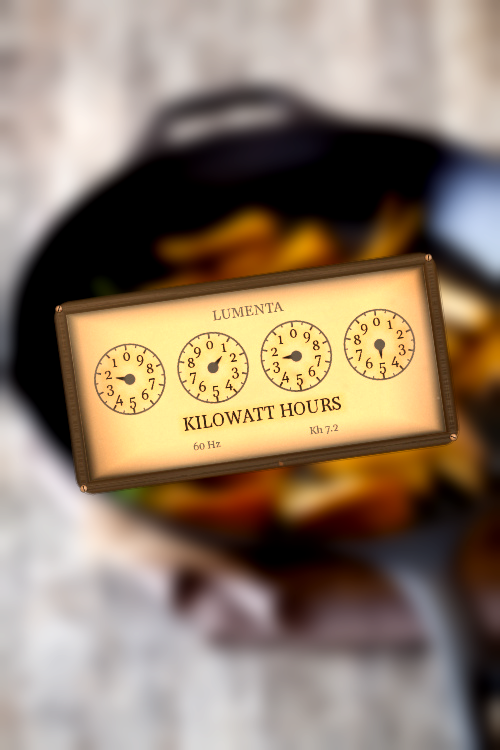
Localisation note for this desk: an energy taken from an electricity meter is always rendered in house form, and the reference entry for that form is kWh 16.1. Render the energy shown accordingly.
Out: kWh 2125
